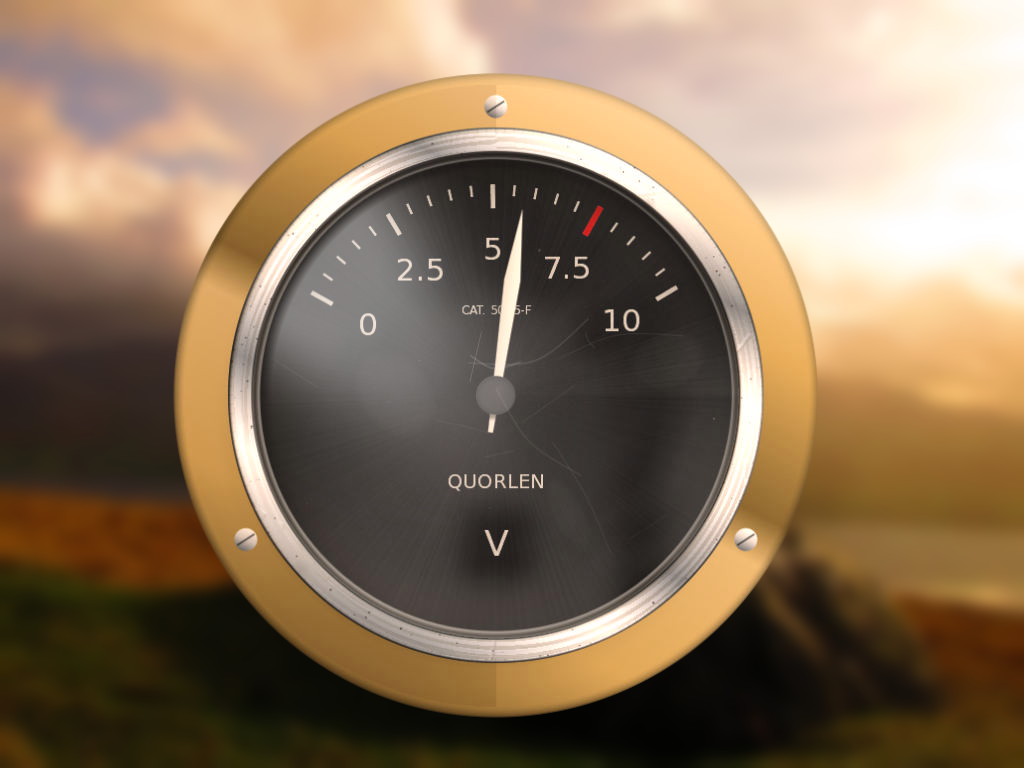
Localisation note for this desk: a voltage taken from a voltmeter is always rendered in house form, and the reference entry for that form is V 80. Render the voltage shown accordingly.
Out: V 5.75
